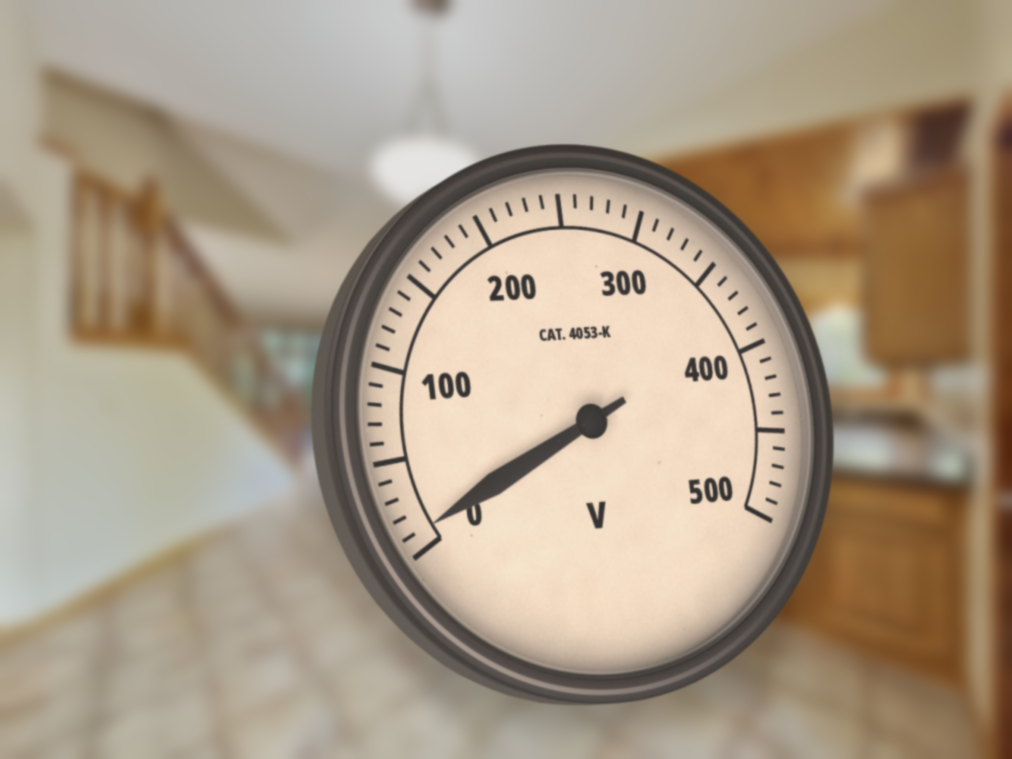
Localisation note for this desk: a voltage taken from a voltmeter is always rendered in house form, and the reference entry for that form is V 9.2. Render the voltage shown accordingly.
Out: V 10
